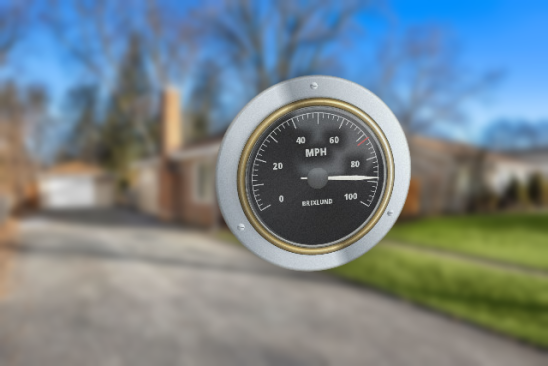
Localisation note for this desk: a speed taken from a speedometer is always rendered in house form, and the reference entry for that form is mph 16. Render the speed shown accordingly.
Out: mph 88
